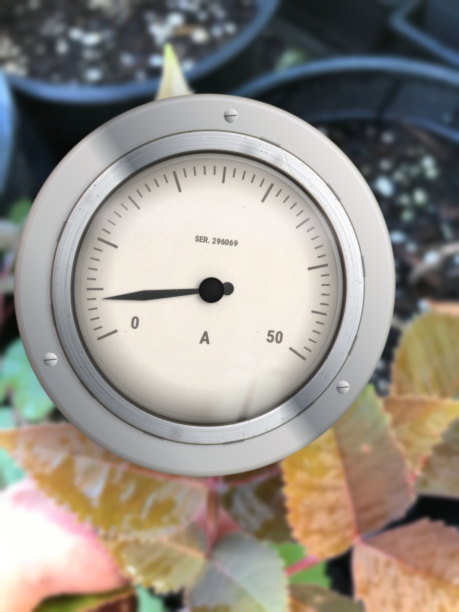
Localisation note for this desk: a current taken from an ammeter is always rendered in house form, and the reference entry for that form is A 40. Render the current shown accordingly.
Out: A 4
